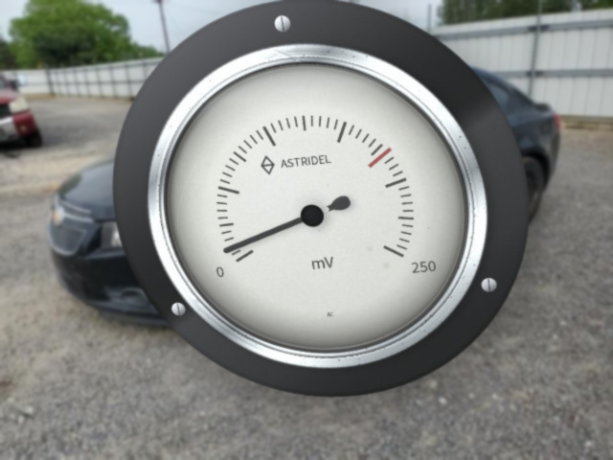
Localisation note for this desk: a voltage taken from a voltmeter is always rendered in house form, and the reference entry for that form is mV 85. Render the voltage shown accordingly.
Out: mV 10
